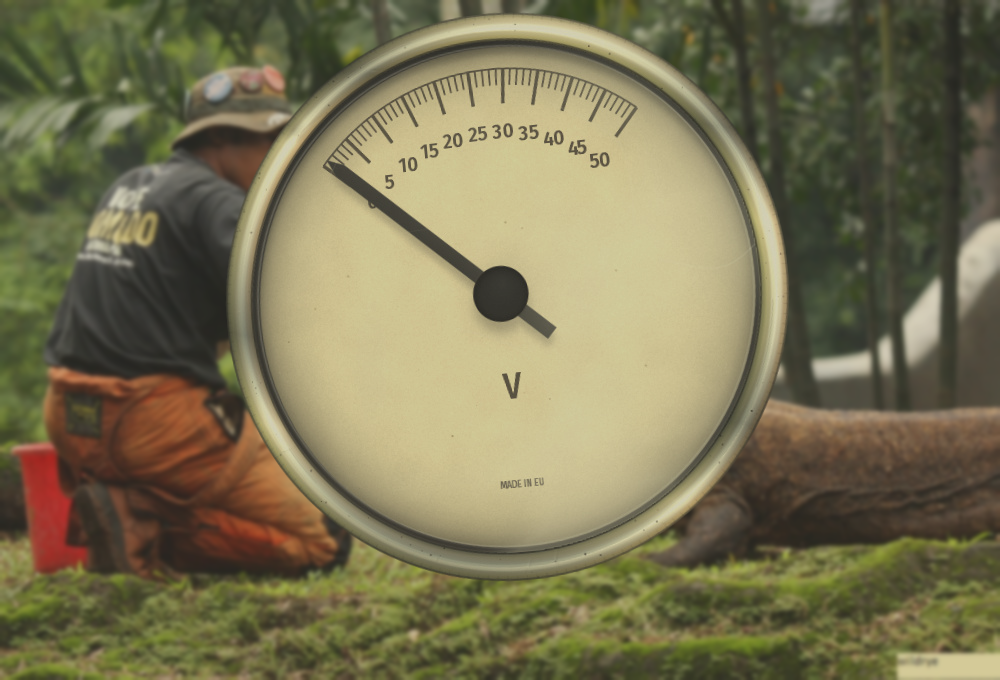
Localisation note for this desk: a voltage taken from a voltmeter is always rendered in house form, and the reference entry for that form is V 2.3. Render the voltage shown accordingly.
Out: V 1
